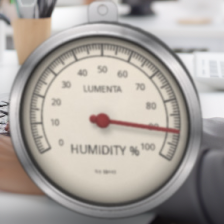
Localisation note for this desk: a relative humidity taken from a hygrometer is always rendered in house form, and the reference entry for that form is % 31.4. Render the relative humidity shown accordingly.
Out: % 90
